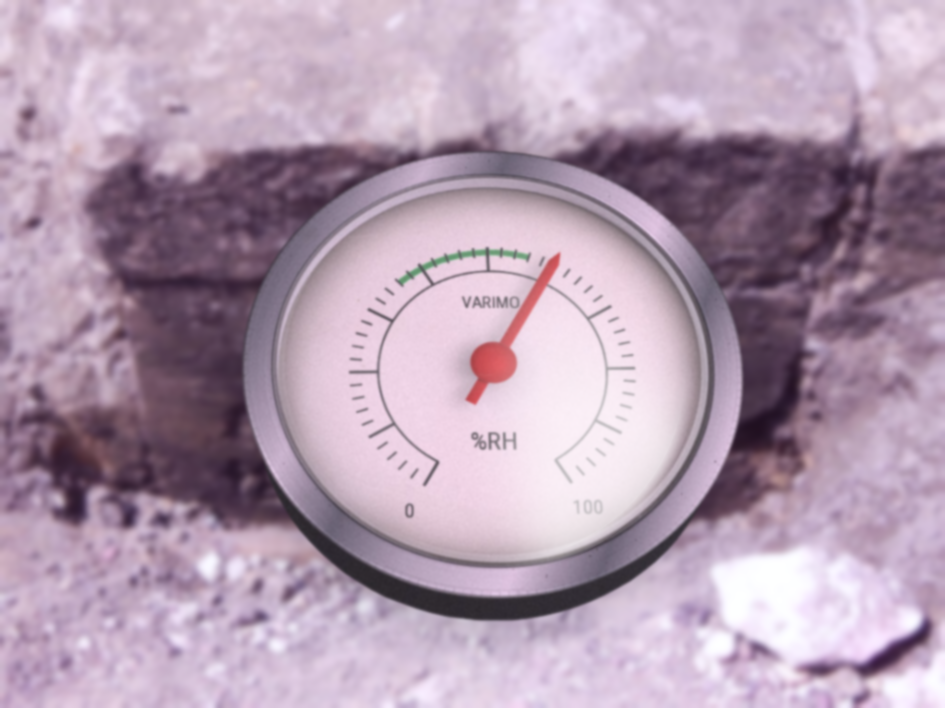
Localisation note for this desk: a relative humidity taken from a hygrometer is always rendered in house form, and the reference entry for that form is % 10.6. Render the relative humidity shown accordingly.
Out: % 60
